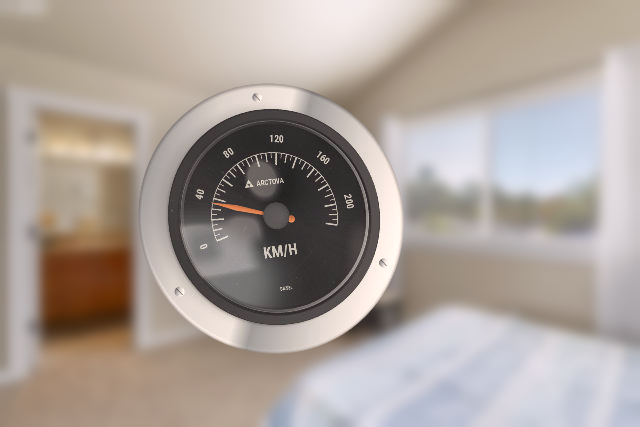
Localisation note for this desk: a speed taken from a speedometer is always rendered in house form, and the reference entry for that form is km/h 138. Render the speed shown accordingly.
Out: km/h 35
